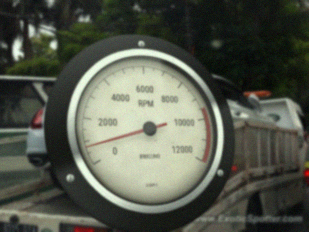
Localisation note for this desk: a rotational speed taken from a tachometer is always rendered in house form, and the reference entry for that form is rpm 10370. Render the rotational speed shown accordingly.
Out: rpm 750
